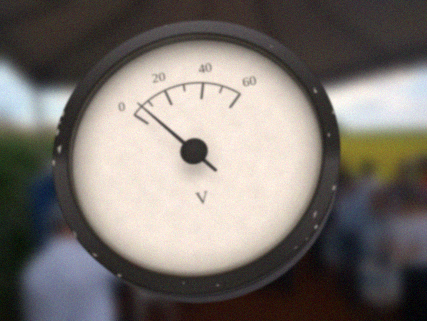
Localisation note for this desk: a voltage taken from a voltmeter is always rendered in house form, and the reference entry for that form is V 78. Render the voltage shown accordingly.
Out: V 5
